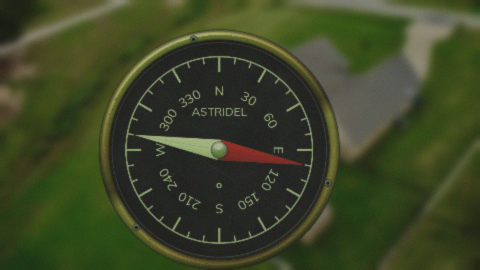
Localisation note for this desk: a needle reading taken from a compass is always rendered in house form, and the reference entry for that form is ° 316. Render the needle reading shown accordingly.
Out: ° 100
